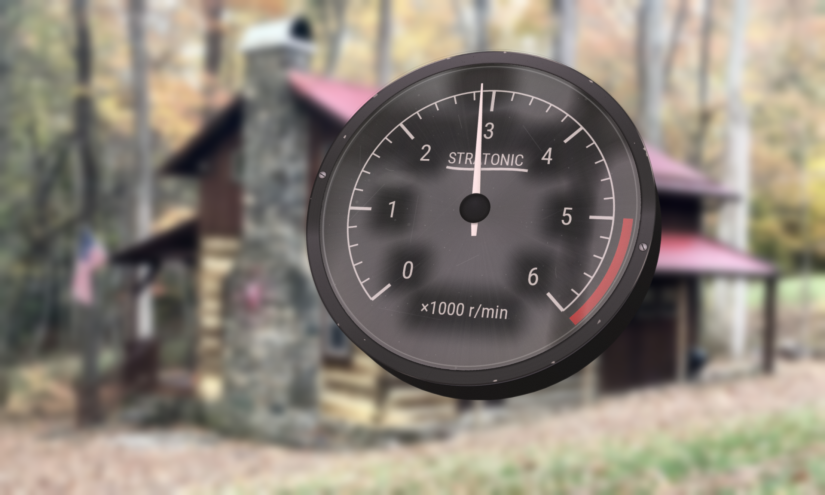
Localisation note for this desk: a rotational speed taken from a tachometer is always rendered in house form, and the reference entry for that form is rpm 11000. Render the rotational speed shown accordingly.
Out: rpm 2900
